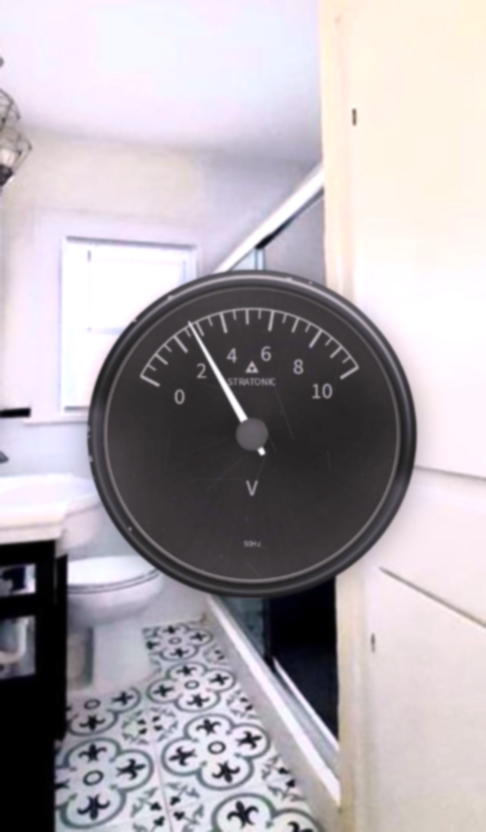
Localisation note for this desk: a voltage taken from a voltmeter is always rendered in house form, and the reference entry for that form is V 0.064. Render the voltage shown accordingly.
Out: V 2.75
